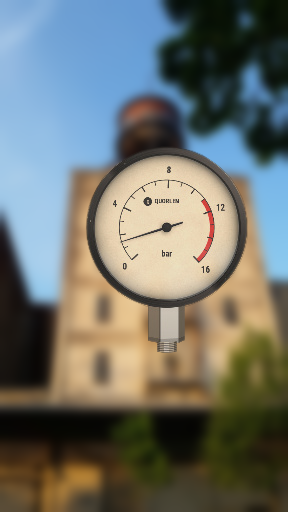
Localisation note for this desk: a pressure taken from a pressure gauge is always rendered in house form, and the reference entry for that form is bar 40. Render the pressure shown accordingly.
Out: bar 1.5
